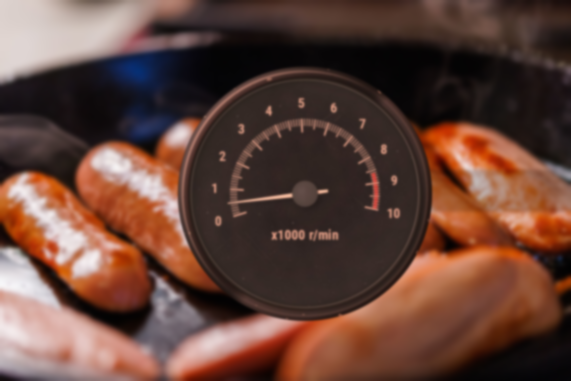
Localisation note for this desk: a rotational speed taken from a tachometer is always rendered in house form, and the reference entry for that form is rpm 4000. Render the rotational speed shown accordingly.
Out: rpm 500
